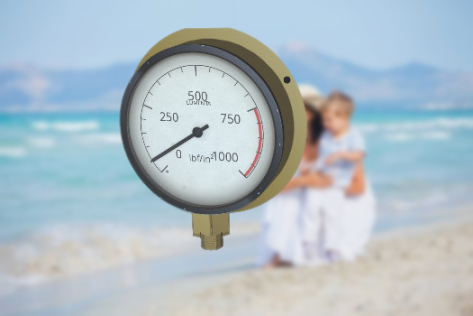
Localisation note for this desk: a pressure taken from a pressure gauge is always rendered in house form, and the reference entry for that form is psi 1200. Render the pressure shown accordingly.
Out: psi 50
